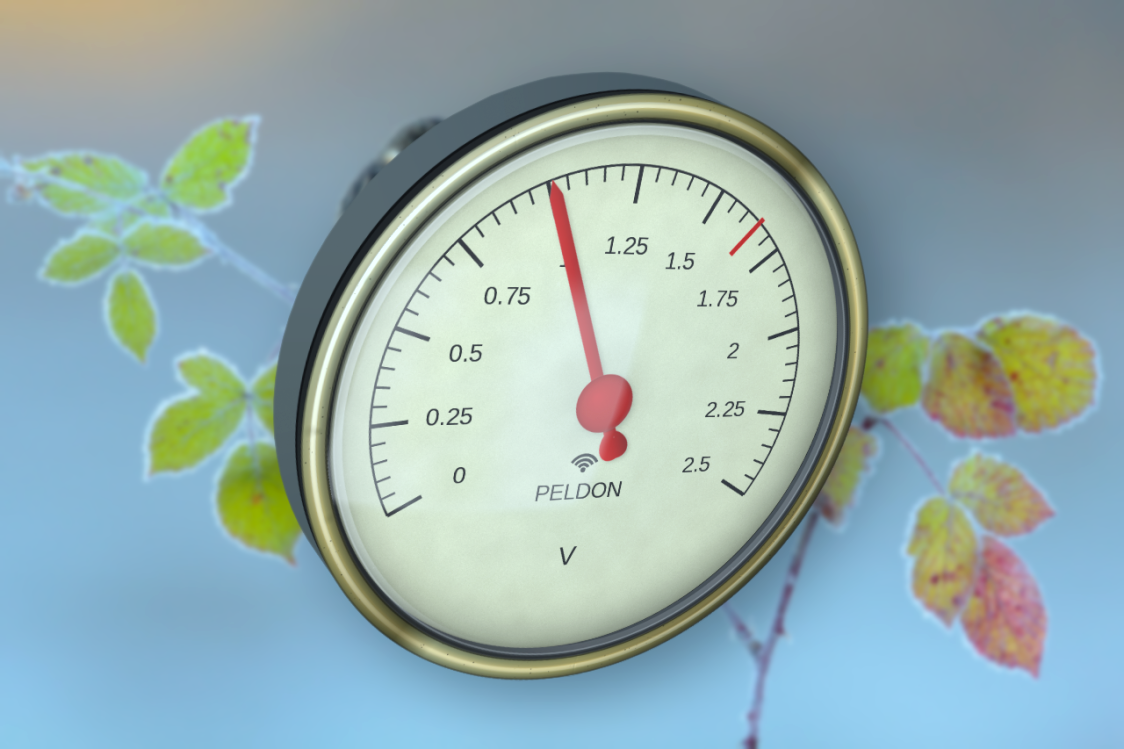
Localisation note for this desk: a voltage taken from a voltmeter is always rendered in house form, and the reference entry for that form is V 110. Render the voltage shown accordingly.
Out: V 1
